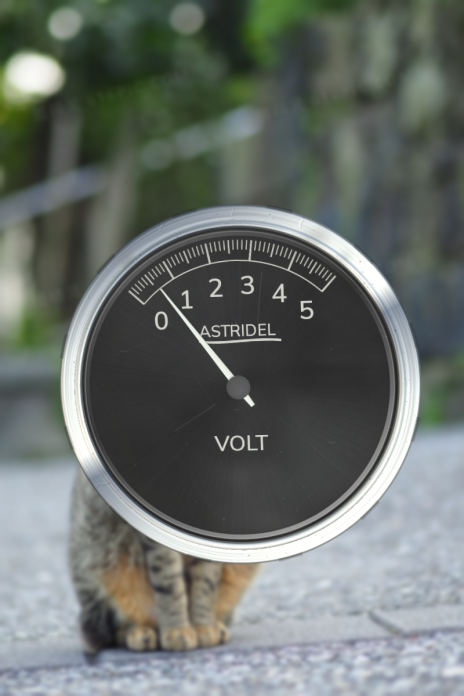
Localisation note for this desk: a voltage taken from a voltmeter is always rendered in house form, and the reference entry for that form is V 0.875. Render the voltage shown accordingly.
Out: V 0.6
